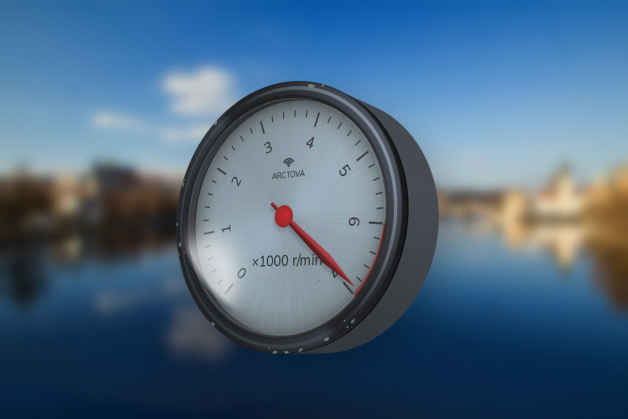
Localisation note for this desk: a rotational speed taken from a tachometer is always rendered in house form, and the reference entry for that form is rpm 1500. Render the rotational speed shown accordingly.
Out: rpm 6900
